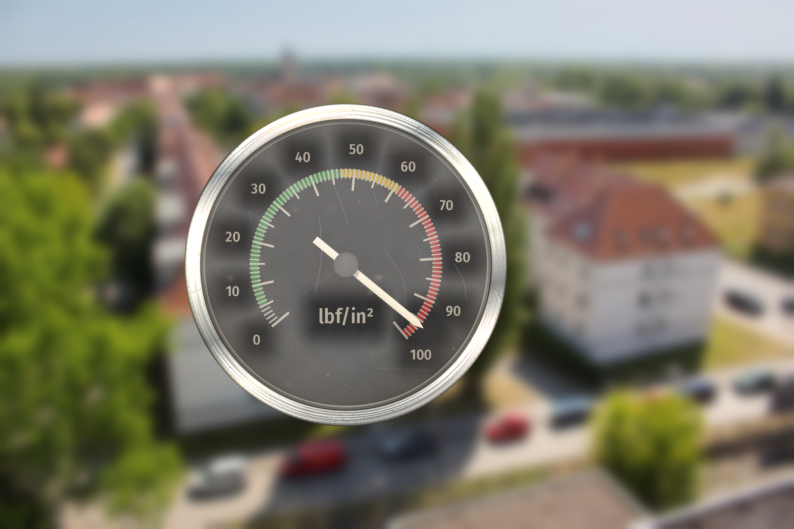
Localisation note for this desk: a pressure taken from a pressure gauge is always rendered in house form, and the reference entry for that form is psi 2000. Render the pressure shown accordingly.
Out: psi 96
